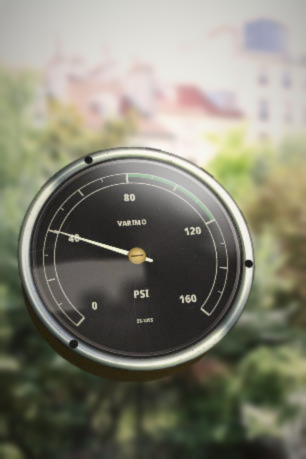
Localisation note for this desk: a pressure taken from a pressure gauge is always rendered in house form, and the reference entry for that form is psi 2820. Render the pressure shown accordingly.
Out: psi 40
